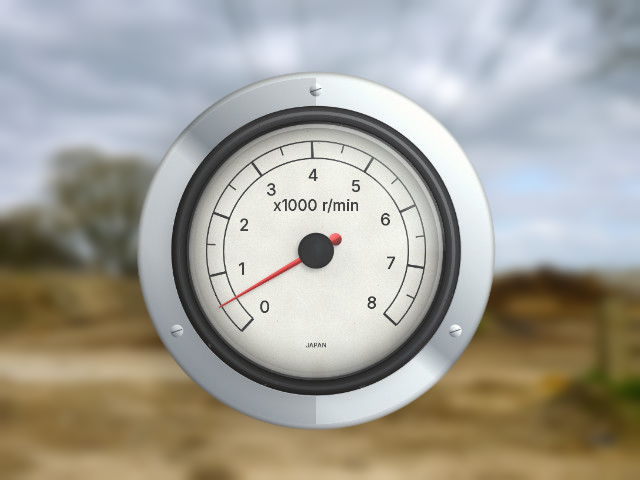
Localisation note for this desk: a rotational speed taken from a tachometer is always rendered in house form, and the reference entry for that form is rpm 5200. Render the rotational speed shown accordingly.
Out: rpm 500
